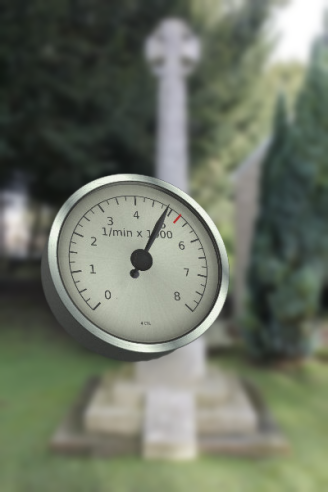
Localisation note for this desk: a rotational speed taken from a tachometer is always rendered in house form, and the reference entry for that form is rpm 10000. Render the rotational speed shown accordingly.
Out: rpm 4875
